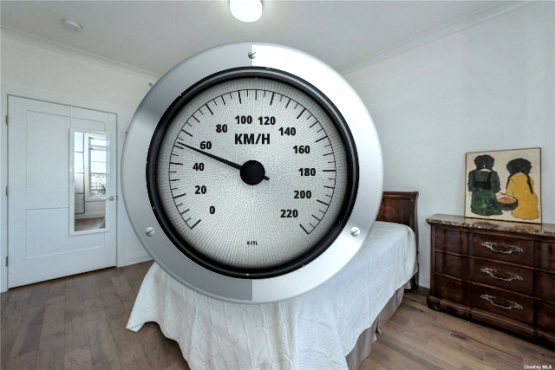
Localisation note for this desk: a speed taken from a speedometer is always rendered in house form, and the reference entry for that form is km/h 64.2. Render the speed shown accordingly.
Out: km/h 52.5
